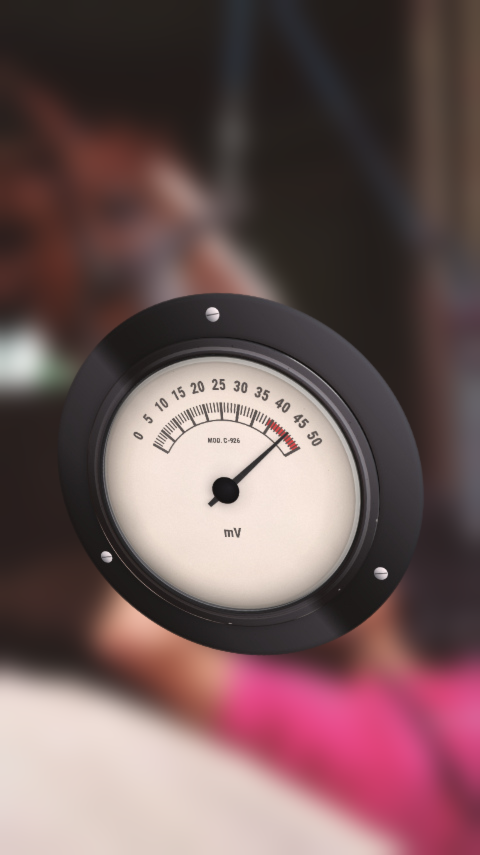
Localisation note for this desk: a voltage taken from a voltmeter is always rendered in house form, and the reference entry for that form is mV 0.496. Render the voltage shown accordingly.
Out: mV 45
